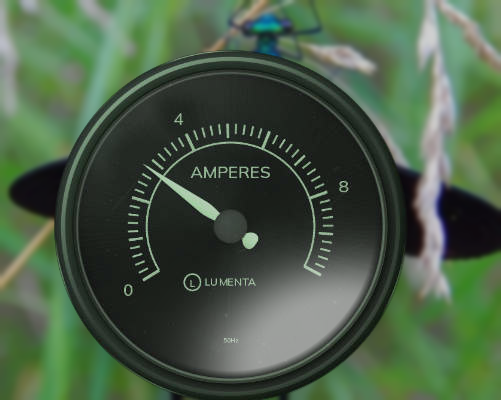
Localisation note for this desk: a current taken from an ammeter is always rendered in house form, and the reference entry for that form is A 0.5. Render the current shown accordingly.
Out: A 2.8
